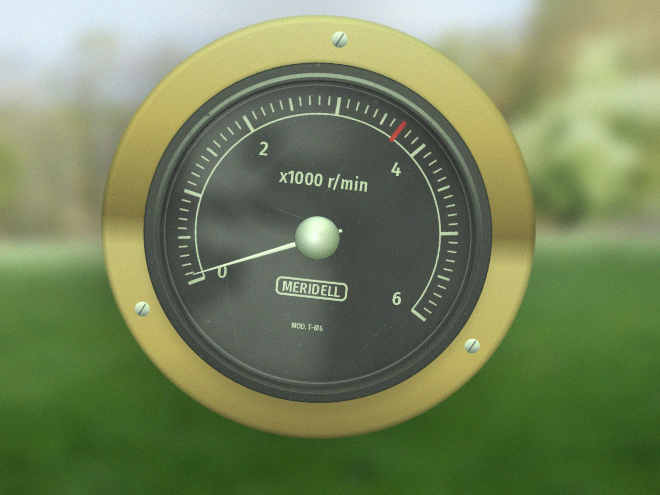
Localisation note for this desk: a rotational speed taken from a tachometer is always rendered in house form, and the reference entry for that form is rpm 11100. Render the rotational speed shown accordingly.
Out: rpm 100
